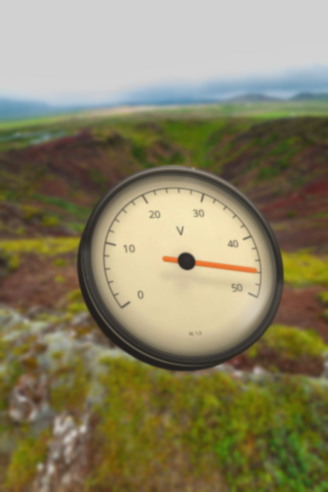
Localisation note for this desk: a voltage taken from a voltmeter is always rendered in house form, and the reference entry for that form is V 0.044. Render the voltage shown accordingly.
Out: V 46
